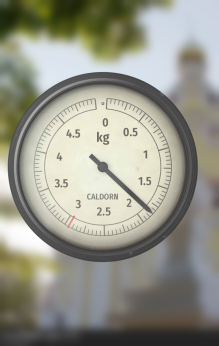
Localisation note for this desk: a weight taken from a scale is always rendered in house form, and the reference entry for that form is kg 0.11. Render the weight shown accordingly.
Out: kg 1.85
